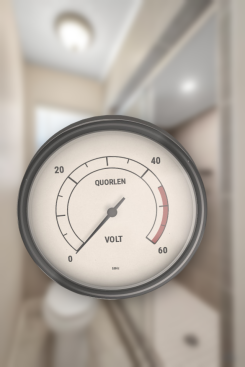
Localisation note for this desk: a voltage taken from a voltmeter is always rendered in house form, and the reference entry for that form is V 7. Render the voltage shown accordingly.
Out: V 0
